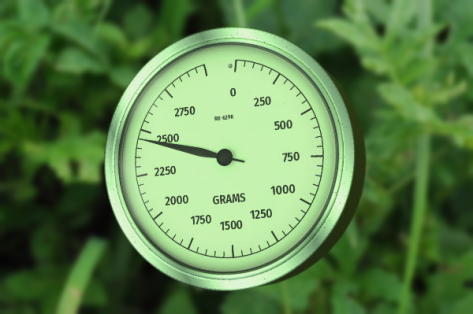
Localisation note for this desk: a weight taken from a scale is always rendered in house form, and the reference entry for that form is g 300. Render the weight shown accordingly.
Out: g 2450
